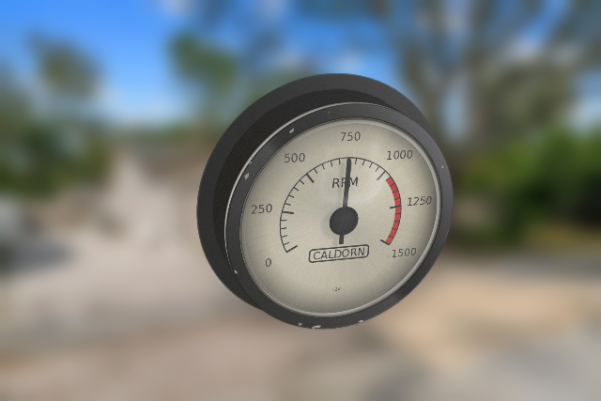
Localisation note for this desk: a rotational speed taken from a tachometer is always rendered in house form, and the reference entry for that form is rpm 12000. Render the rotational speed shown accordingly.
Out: rpm 750
